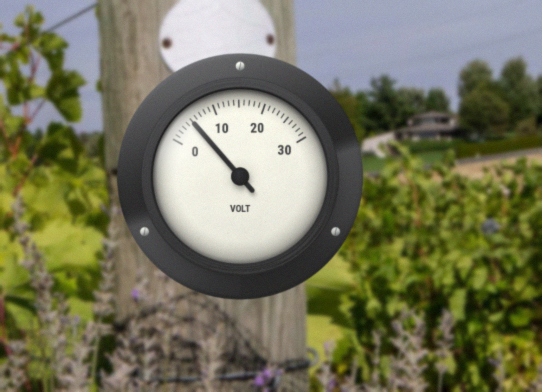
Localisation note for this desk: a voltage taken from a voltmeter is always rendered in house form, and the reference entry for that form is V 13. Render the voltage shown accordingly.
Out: V 5
